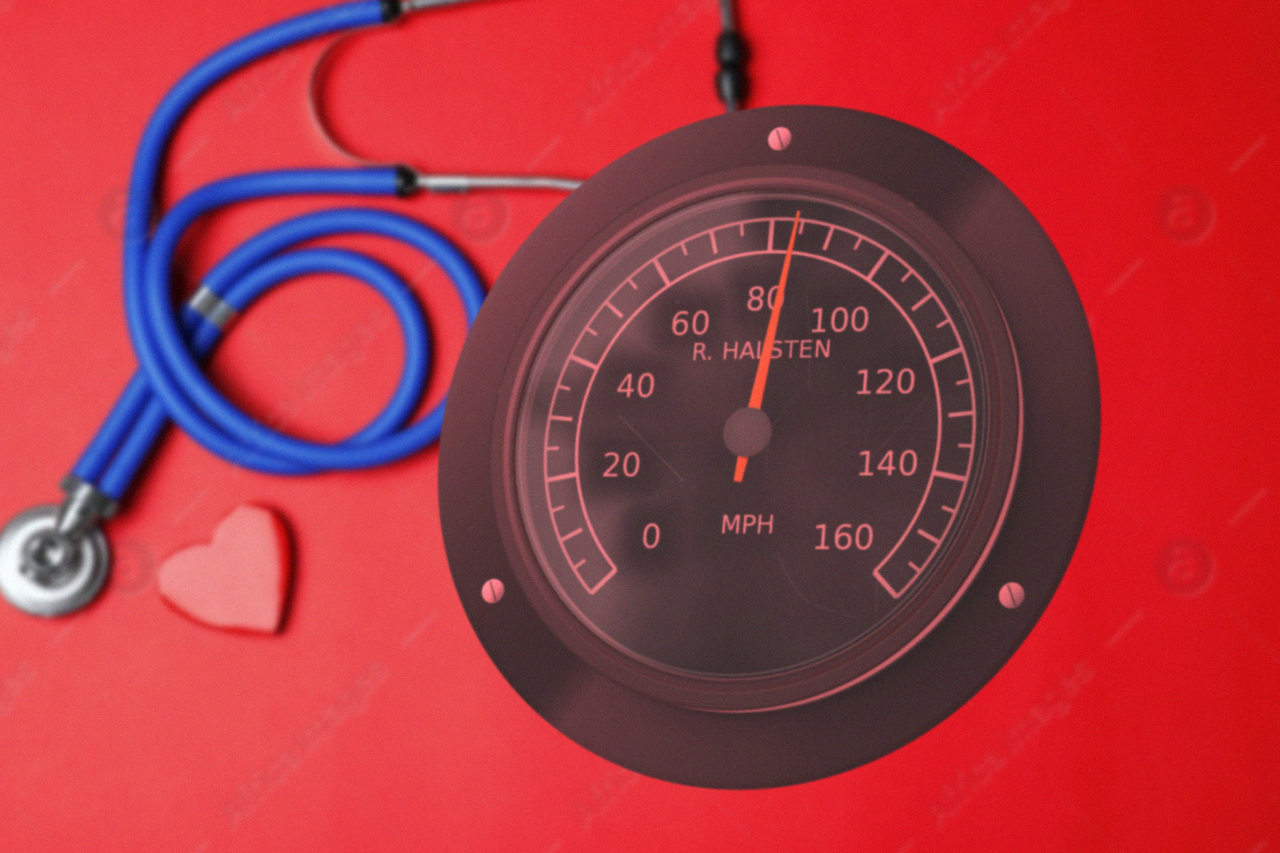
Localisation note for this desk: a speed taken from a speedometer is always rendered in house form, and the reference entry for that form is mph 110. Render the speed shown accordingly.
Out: mph 85
